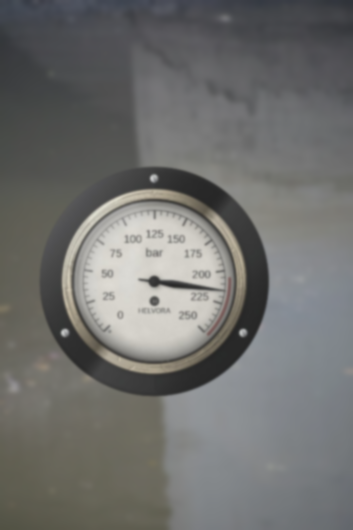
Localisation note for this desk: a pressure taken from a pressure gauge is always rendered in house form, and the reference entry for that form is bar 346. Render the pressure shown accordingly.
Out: bar 215
